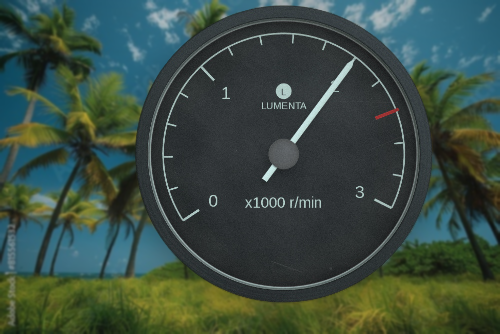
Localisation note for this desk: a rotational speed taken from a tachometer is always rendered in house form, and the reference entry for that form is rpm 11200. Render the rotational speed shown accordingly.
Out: rpm 2000
